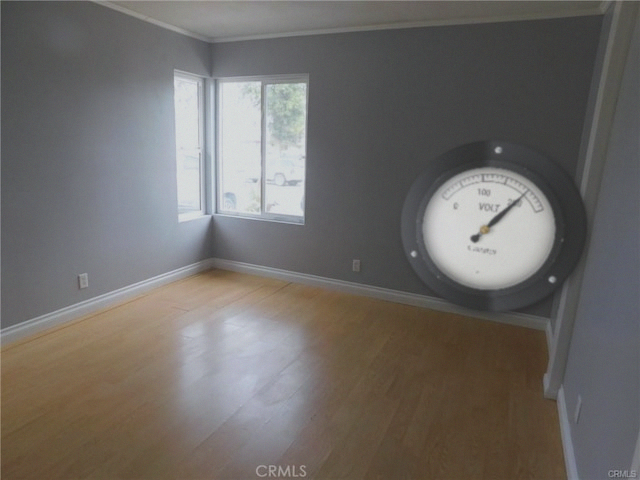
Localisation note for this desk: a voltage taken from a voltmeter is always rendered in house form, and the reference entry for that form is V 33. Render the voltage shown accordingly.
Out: V 200
